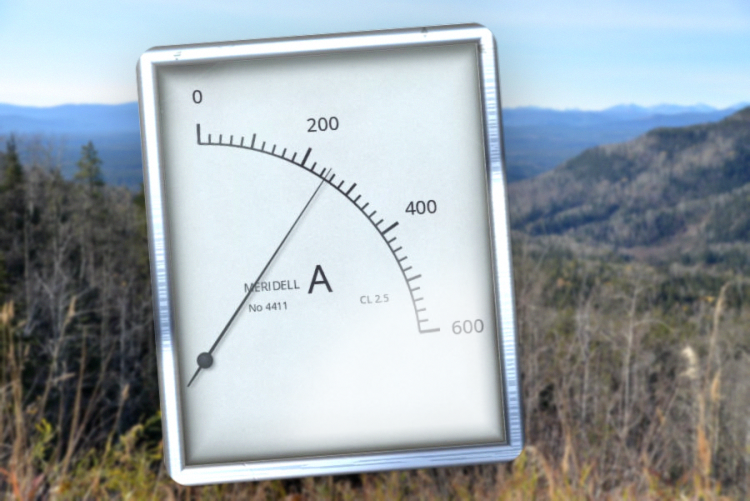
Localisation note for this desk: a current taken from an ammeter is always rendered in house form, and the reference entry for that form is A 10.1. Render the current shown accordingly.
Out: A 250
